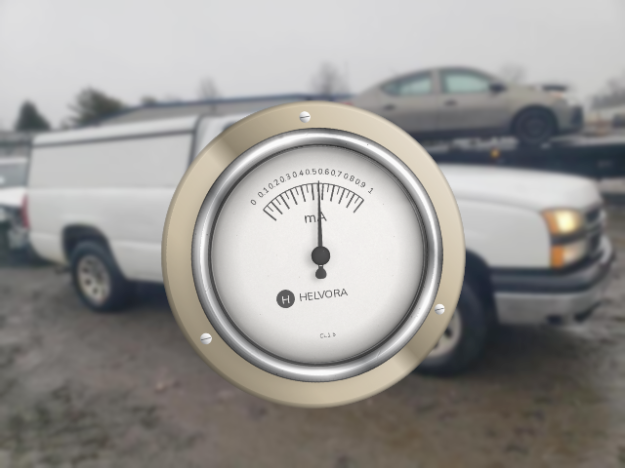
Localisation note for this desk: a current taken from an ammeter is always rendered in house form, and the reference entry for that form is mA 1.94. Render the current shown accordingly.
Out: mA 0.55
